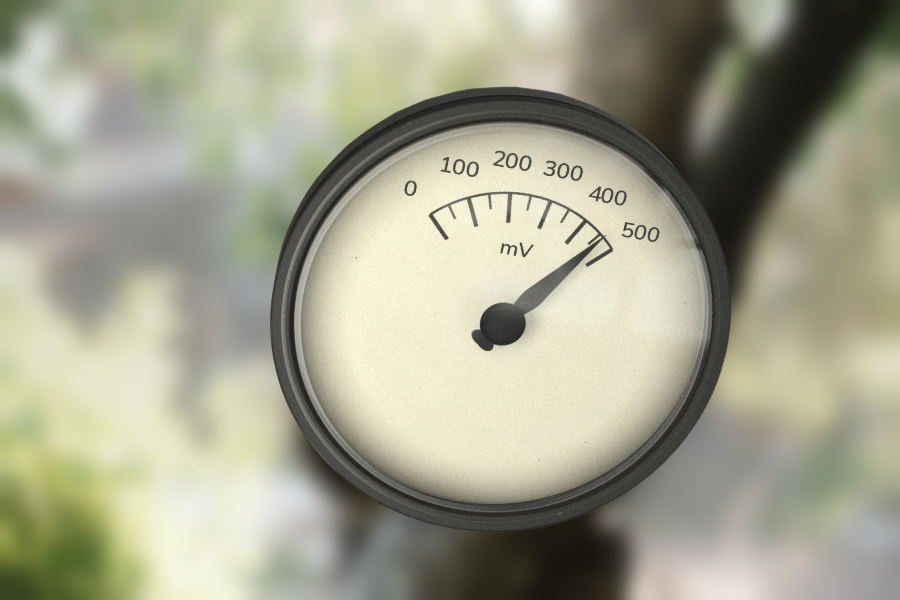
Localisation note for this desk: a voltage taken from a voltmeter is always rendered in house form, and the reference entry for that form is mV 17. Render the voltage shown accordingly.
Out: mV 450
